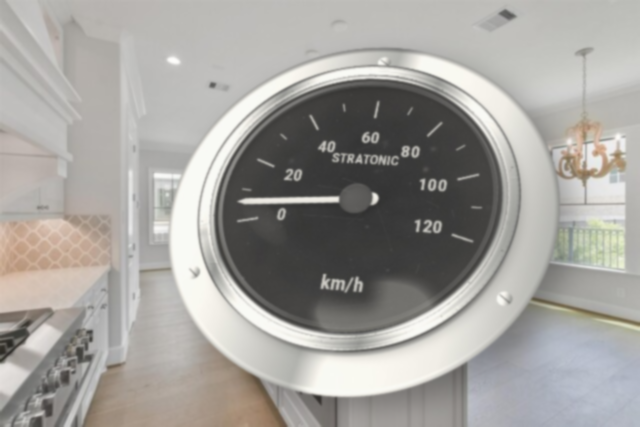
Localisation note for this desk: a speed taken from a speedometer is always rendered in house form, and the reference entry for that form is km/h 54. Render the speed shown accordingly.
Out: km/h 5
